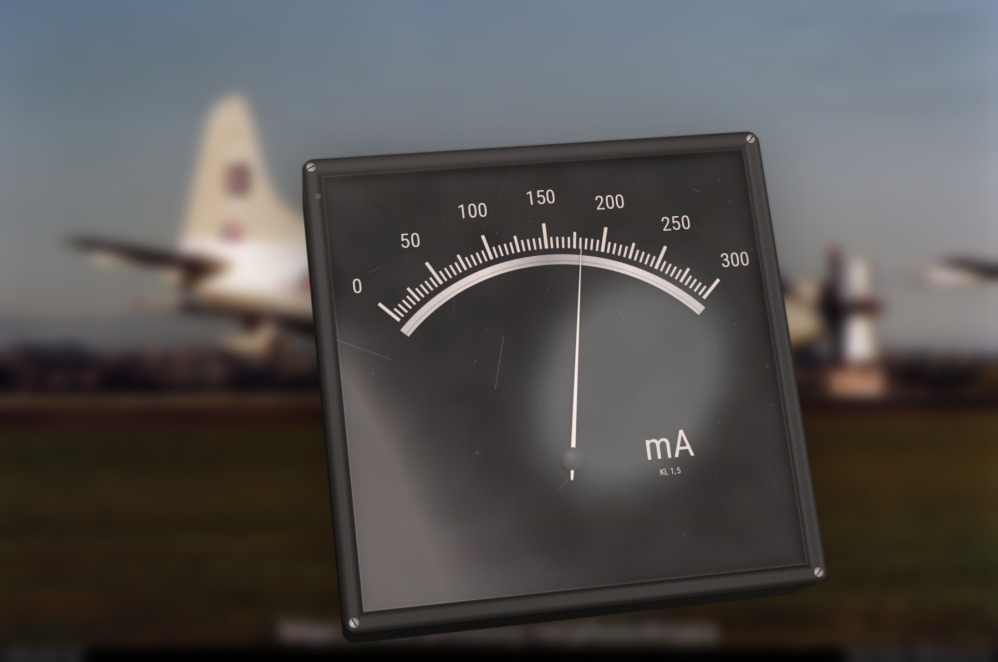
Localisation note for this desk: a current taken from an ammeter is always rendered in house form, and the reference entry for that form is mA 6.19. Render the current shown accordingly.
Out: mA 180
